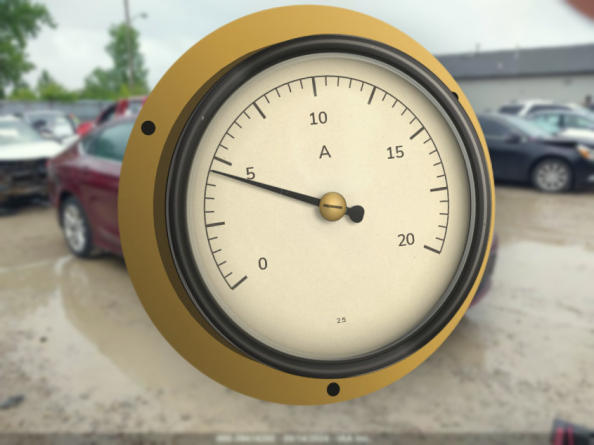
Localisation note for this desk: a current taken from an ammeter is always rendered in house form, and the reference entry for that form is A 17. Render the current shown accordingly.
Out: A 4.5
